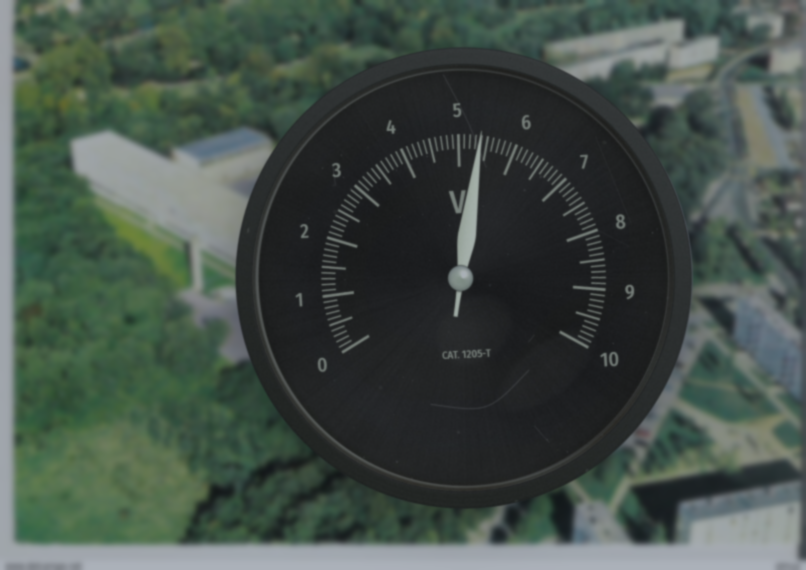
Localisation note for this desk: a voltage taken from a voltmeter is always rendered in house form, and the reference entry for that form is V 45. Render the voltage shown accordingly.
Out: V 5.4
